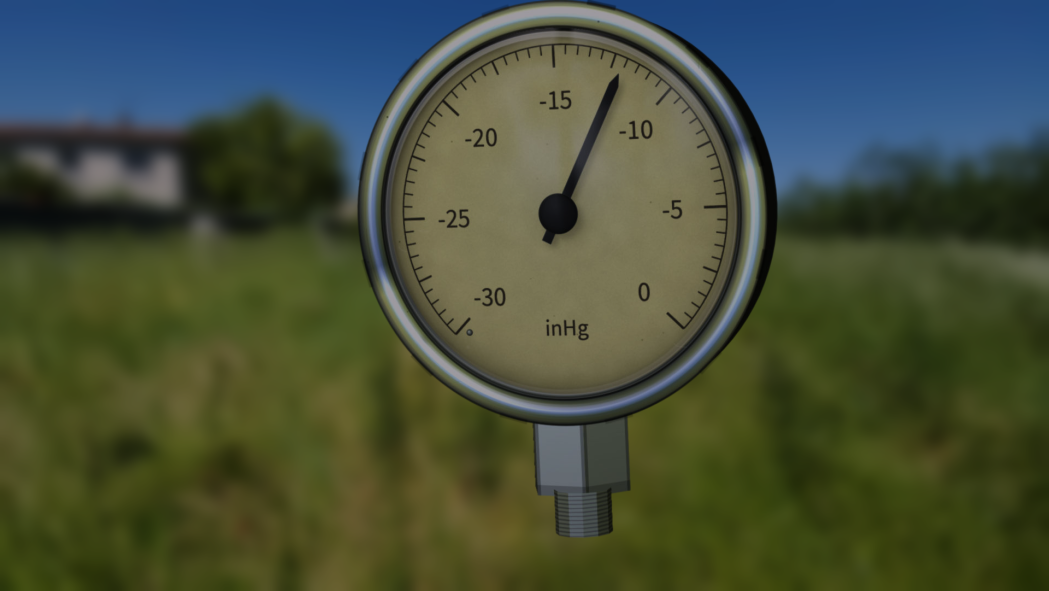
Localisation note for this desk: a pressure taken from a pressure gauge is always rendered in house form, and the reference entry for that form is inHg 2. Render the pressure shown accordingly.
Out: inHg -12
